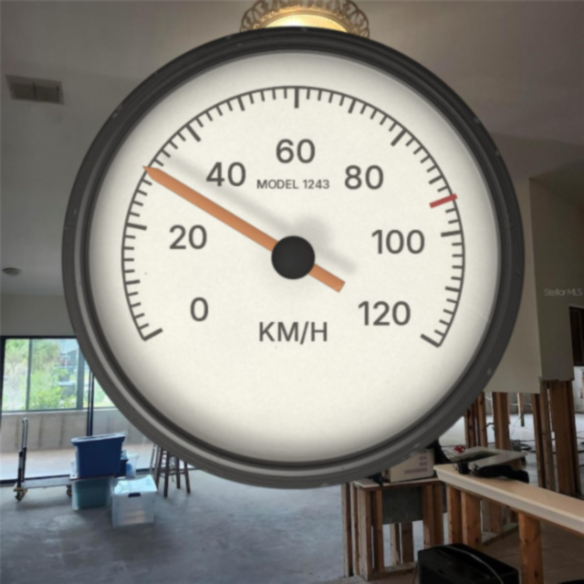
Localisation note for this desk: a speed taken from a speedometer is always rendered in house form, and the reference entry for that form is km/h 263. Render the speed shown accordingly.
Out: km/h 30
